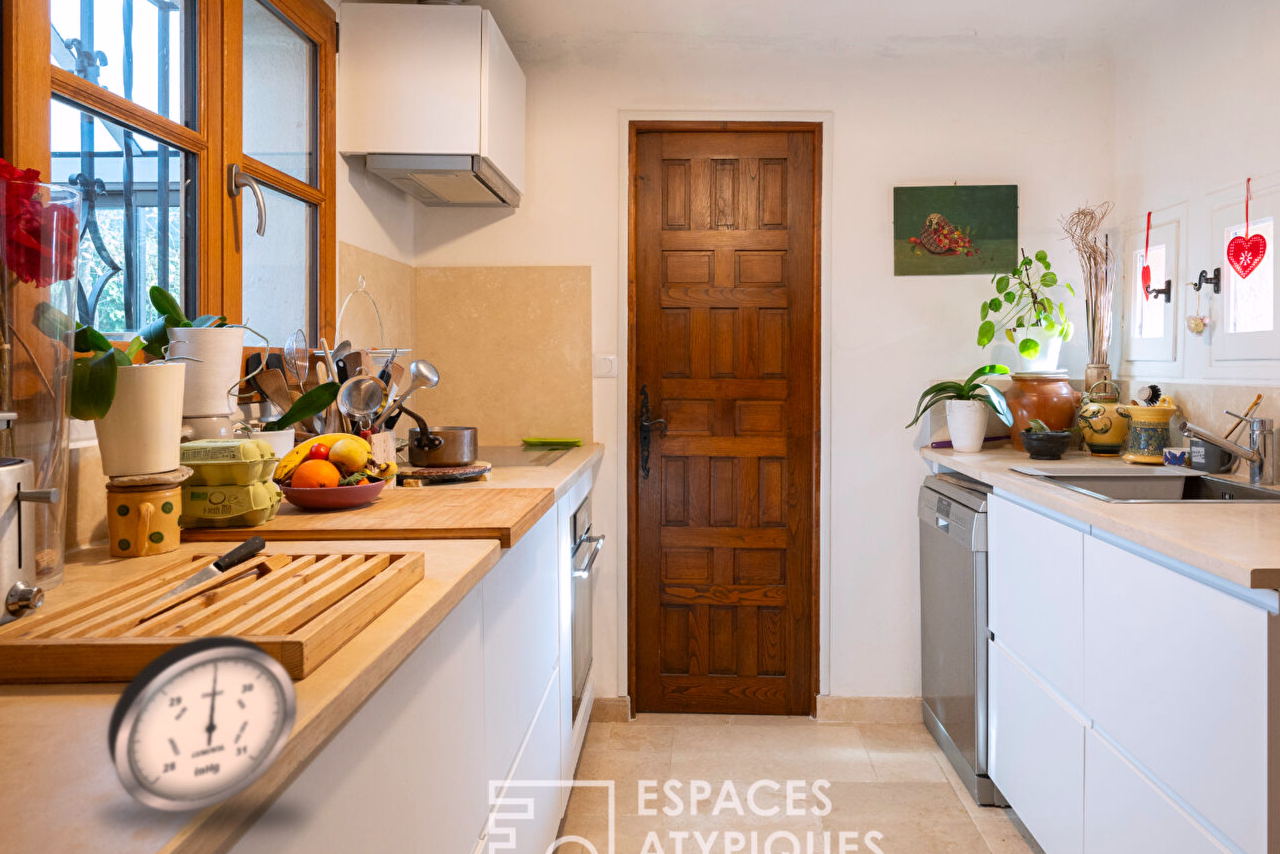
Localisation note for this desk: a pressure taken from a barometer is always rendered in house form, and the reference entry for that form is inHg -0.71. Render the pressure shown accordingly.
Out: inHg 29.5
